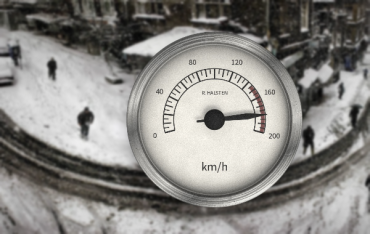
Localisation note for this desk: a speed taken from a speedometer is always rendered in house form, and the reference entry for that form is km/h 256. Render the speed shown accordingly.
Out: km/h 180
